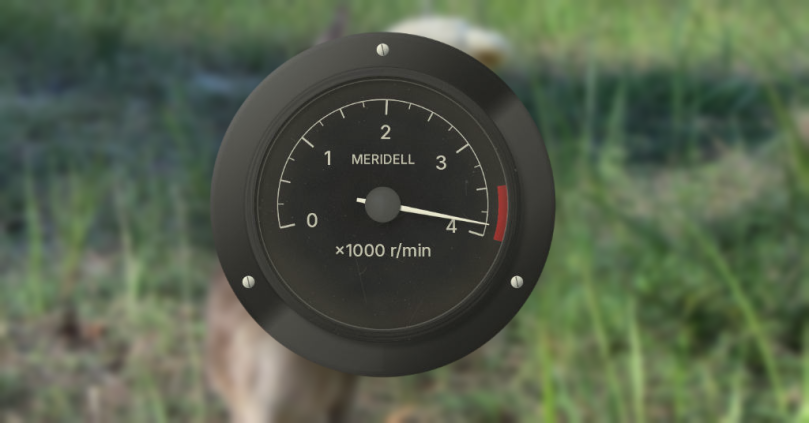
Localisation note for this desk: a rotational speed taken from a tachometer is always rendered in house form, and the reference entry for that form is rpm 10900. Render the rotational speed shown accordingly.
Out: rpm 3875
